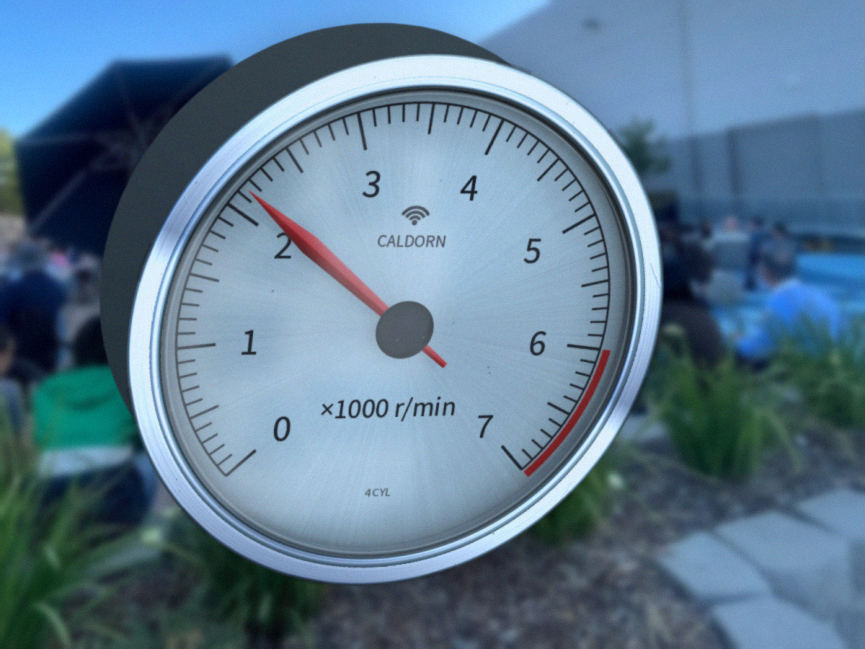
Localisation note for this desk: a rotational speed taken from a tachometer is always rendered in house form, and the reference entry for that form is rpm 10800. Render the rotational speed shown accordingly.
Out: rpm 2150
